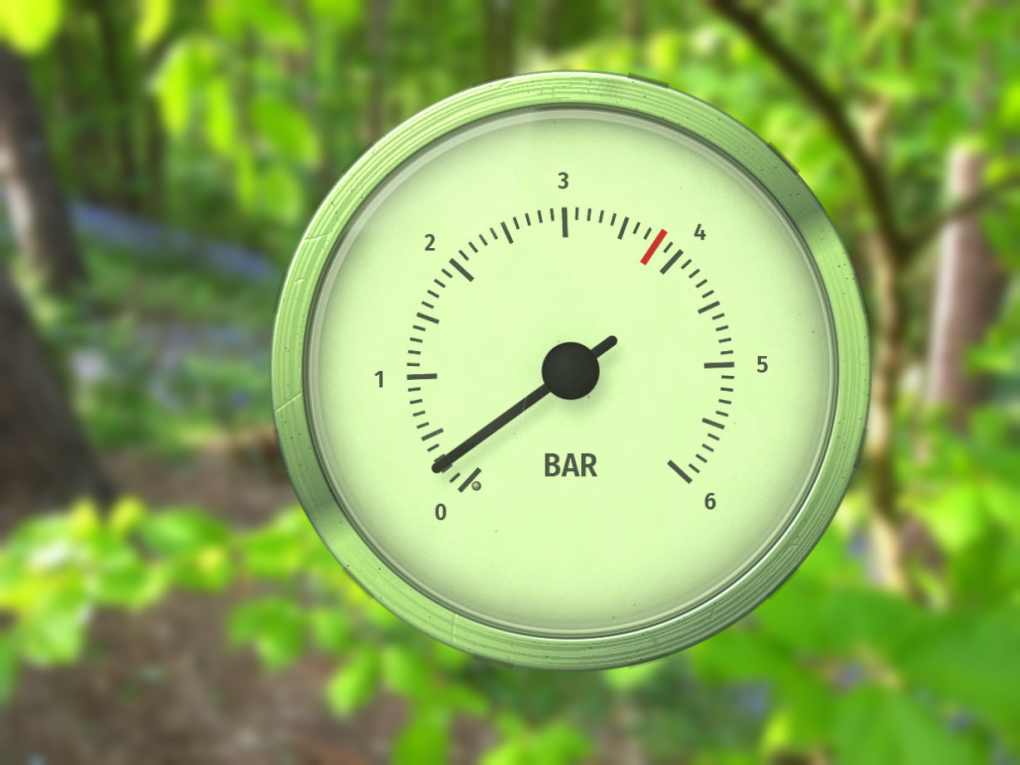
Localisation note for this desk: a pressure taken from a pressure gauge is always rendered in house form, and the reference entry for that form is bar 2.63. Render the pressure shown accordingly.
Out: bar 0.25
